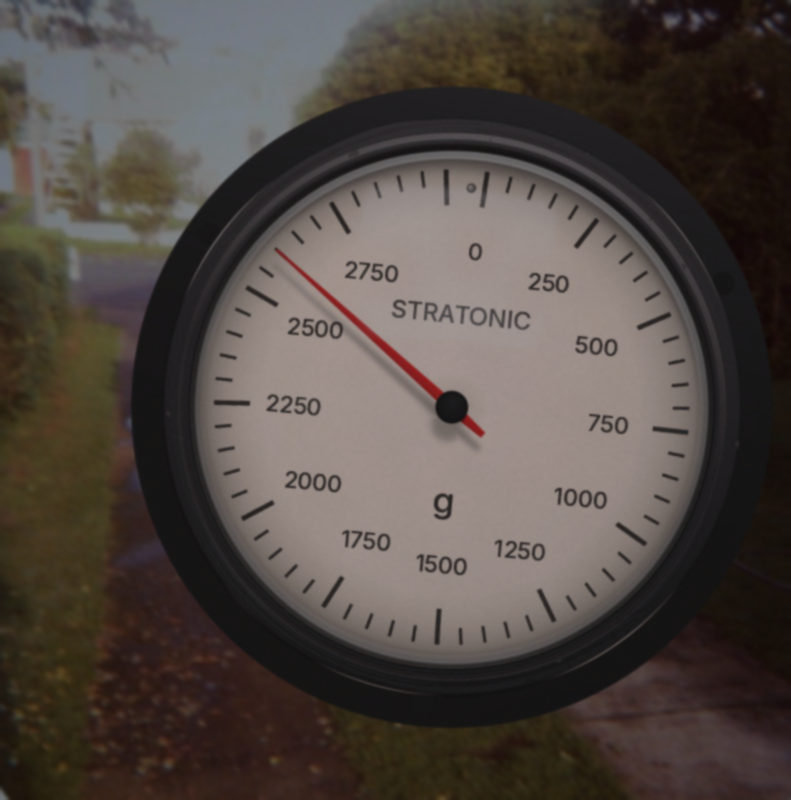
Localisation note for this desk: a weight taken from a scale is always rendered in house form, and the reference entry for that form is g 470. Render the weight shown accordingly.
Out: g 2600
